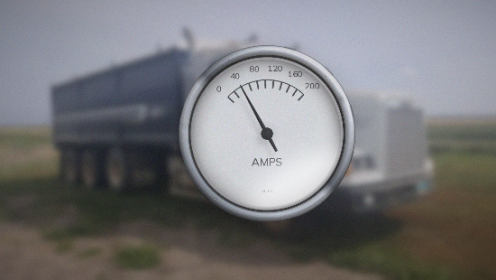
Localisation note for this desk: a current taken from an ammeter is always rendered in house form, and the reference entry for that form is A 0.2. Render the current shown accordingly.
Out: A 40
